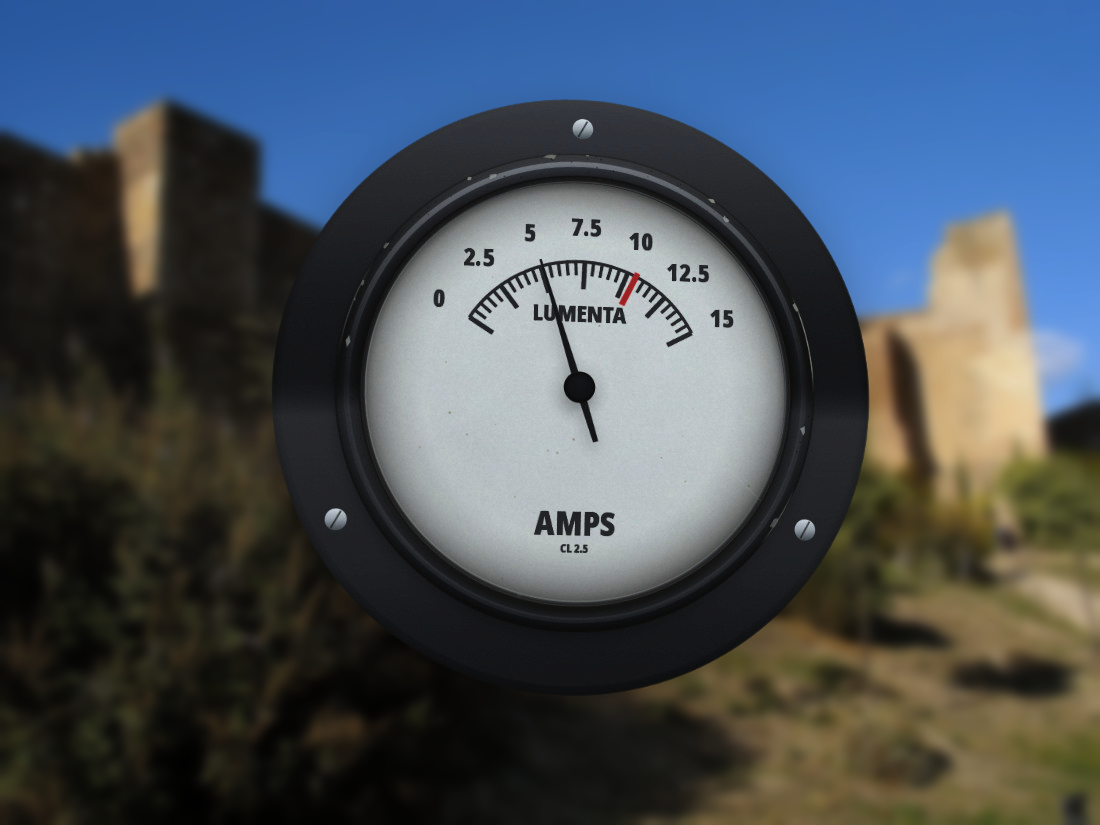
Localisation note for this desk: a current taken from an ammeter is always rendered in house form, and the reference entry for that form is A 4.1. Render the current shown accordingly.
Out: A 5
